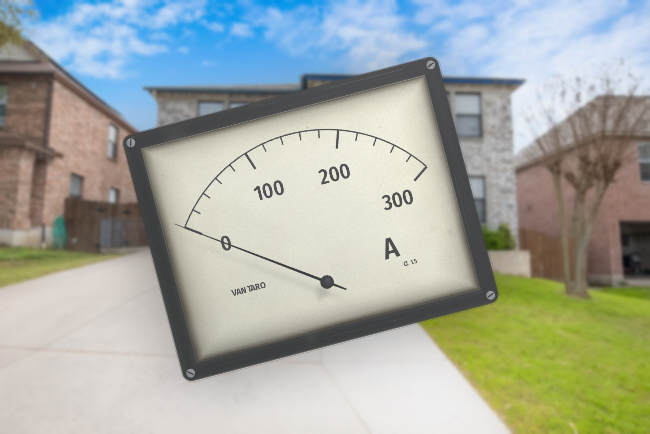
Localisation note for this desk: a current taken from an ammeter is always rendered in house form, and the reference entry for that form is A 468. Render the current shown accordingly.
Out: A 0
